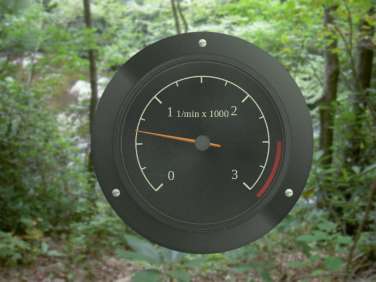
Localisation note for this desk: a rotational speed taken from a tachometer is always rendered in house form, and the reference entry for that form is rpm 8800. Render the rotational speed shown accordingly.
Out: rpm 625
